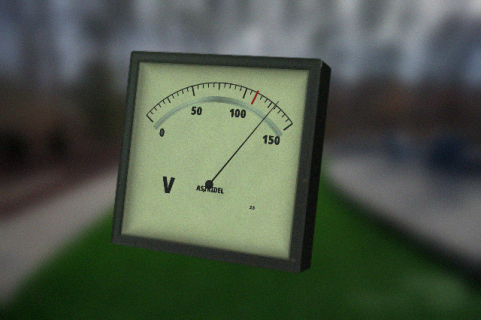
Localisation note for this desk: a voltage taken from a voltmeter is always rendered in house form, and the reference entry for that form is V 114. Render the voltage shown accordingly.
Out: V 130
